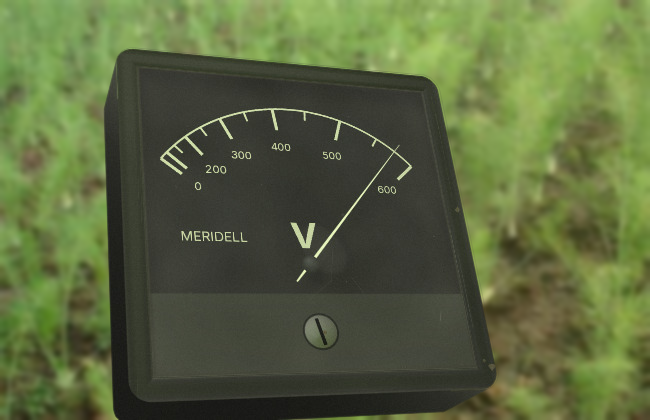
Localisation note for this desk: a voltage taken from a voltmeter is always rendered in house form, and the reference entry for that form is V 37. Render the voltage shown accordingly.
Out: V 575
